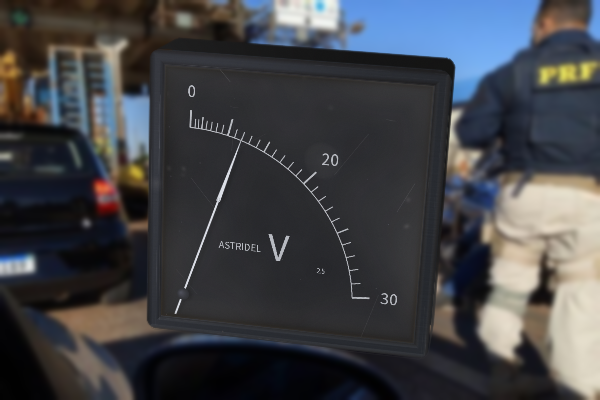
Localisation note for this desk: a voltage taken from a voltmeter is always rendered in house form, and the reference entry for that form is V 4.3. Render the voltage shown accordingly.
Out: V 12
